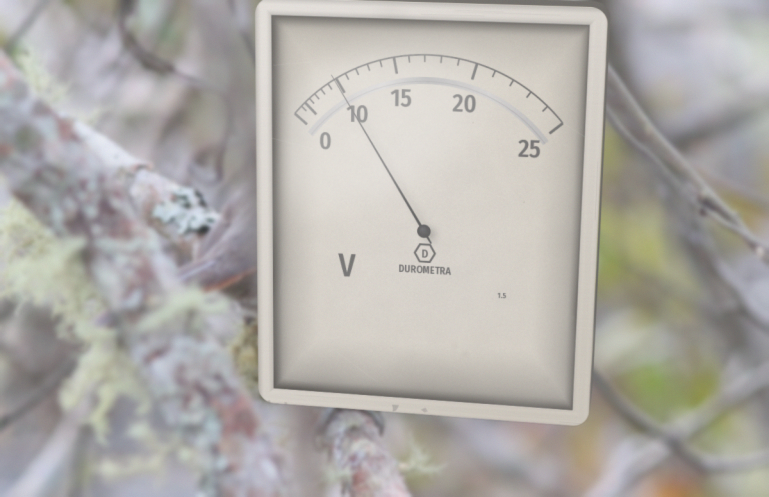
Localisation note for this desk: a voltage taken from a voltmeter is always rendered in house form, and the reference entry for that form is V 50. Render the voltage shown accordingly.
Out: V 10
